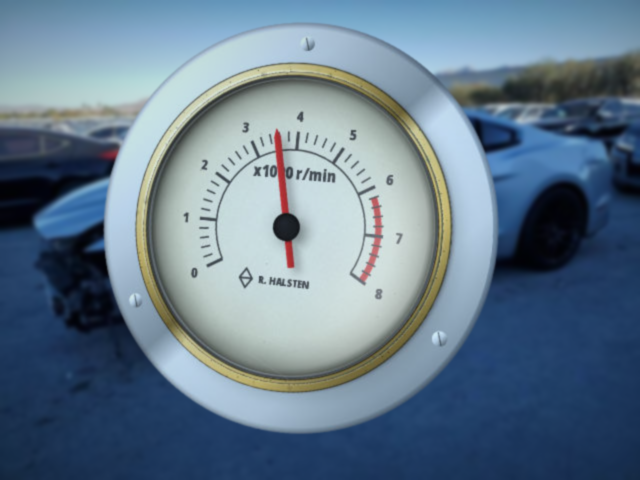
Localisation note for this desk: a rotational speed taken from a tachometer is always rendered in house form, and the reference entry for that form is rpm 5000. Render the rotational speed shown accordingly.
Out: rpm 3600
